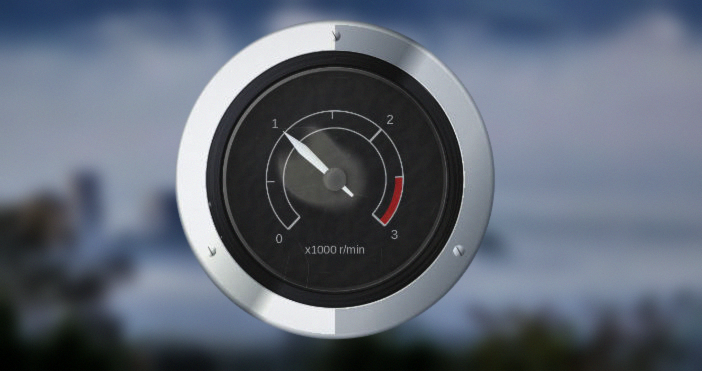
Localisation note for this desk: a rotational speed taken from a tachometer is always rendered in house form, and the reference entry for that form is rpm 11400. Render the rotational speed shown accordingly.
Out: rpm 1000
